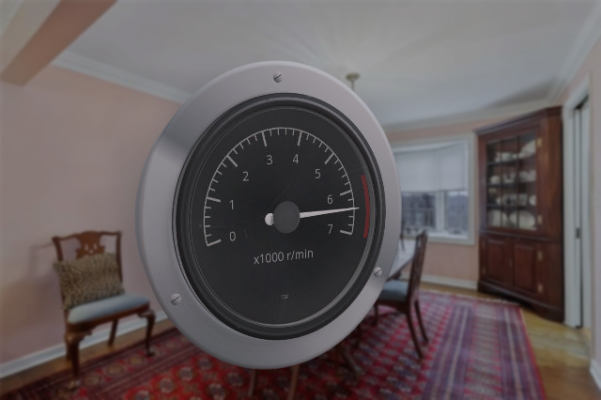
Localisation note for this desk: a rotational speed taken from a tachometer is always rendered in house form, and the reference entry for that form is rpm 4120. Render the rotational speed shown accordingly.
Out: rpm 6400
